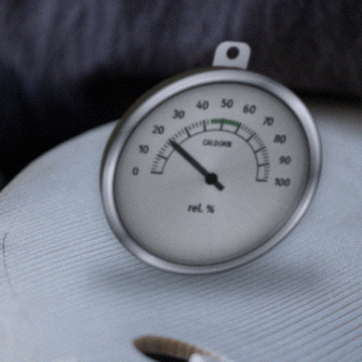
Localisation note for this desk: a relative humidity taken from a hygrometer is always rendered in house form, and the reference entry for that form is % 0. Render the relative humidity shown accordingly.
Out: % 20
